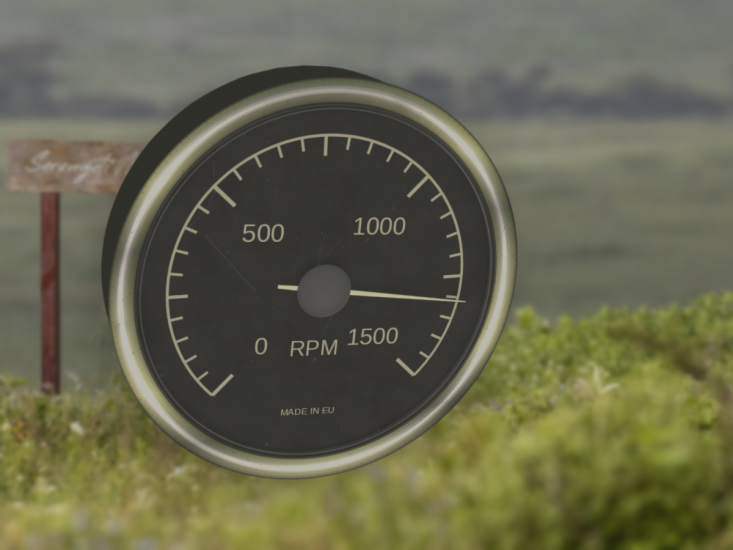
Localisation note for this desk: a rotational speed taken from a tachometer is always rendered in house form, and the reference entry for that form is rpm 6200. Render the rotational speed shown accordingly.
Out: rpm 1300
